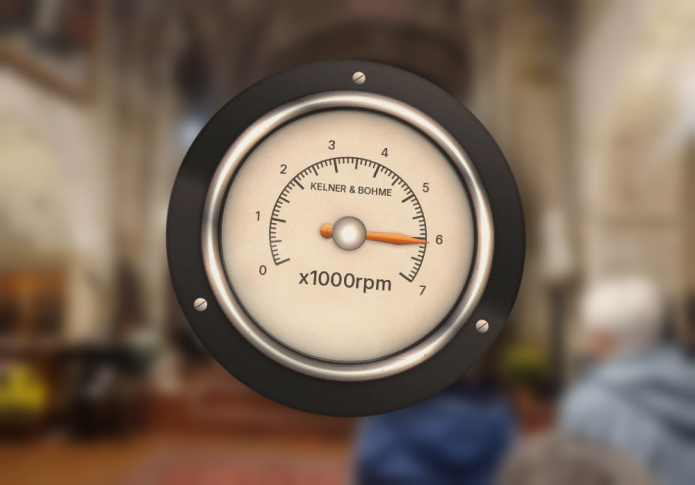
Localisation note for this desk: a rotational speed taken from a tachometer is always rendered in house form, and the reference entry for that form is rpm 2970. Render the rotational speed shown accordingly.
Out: rpm 6100
